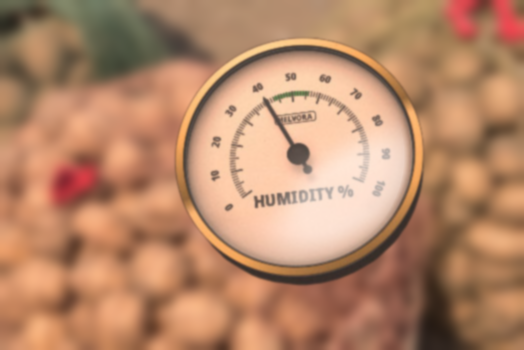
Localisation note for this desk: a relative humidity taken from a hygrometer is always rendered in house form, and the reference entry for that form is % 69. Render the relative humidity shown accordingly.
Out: % 40
